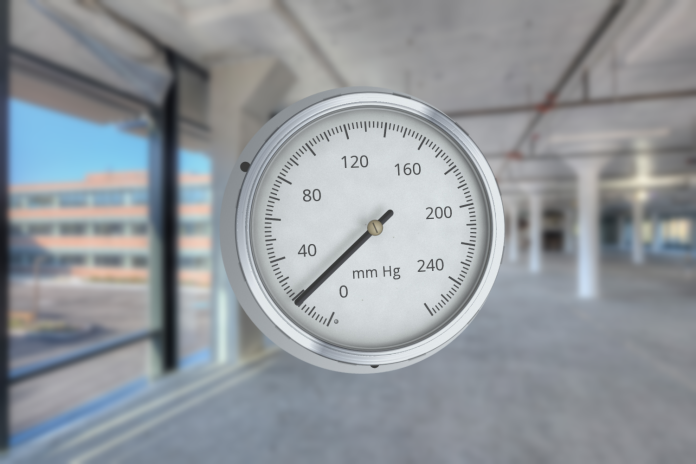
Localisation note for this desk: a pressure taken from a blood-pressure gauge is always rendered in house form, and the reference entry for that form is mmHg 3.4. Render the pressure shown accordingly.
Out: mmHg 18
